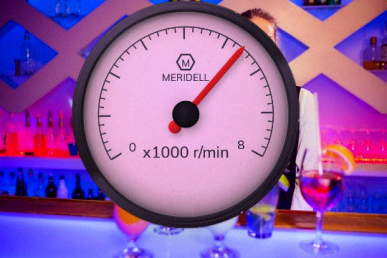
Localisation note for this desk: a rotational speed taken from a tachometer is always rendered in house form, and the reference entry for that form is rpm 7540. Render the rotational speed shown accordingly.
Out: rpm 5400
